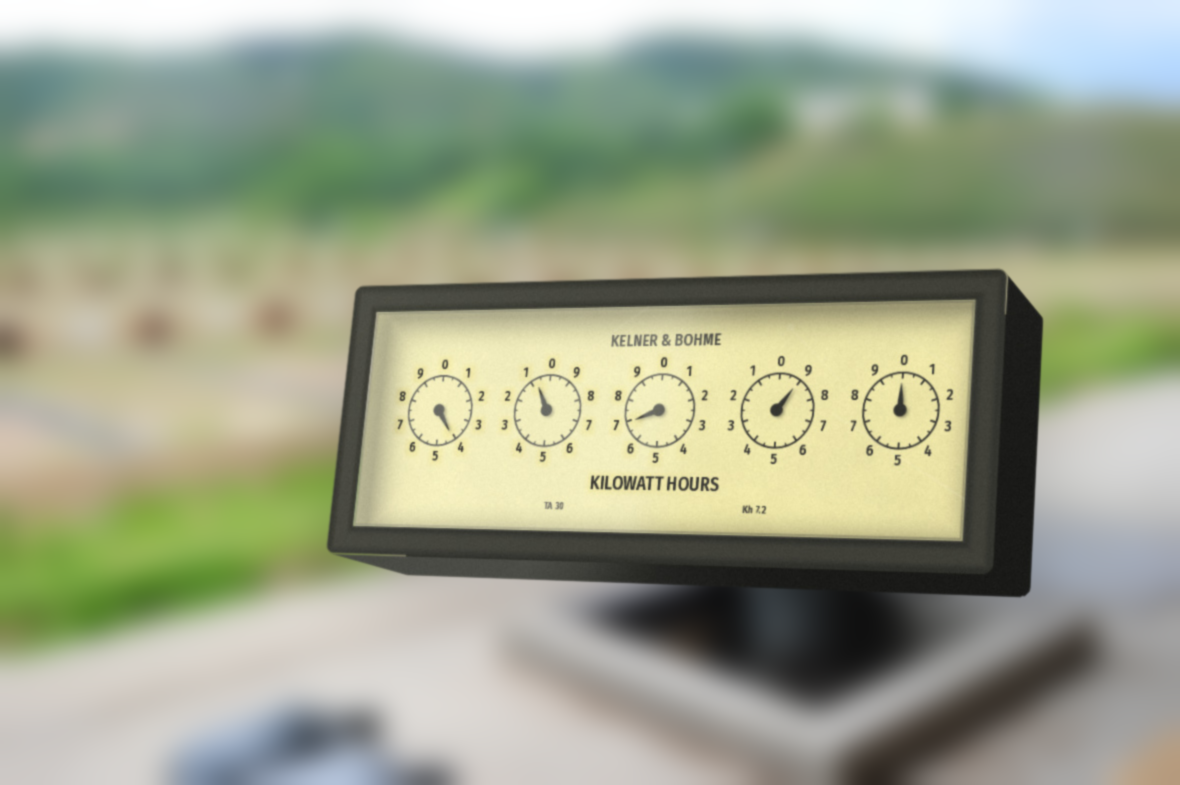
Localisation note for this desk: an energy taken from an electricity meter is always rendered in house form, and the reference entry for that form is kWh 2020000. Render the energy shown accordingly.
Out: kWh 40690
